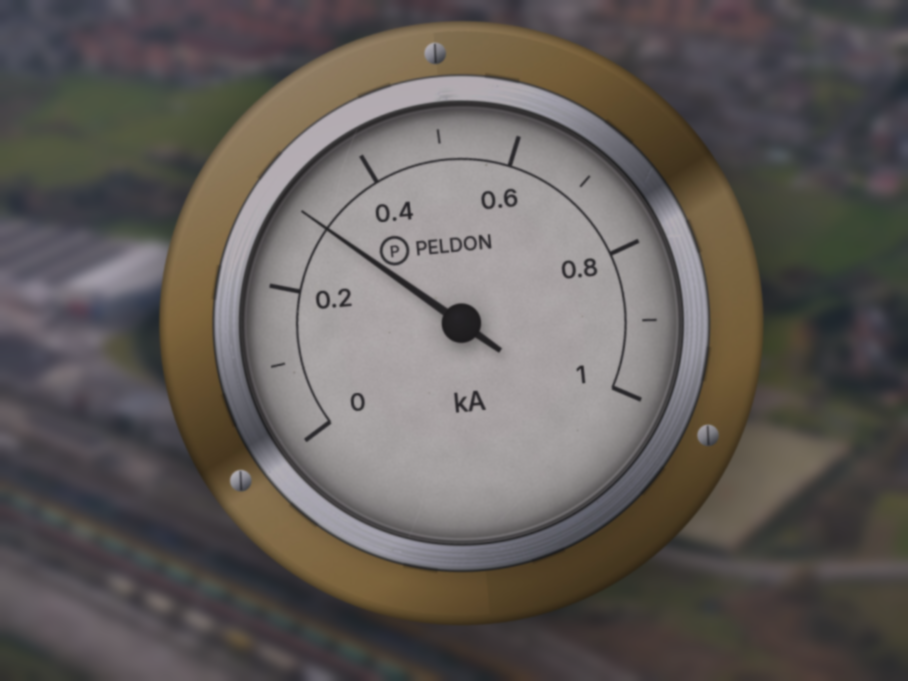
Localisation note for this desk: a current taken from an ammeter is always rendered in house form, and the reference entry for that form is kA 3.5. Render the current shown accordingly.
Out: kA 0.3
